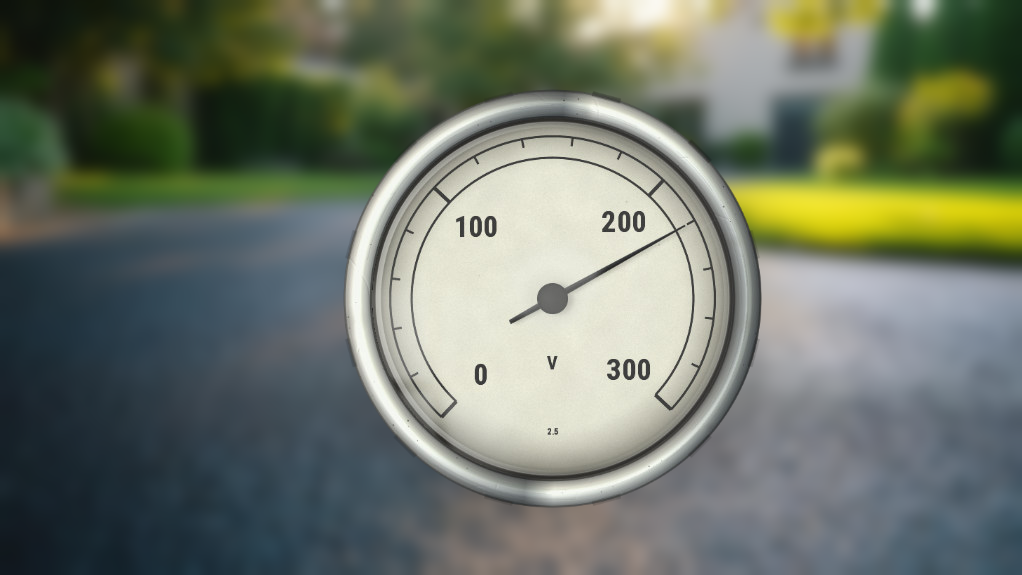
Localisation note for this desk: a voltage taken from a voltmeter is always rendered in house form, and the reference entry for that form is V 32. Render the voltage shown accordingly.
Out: V 220
